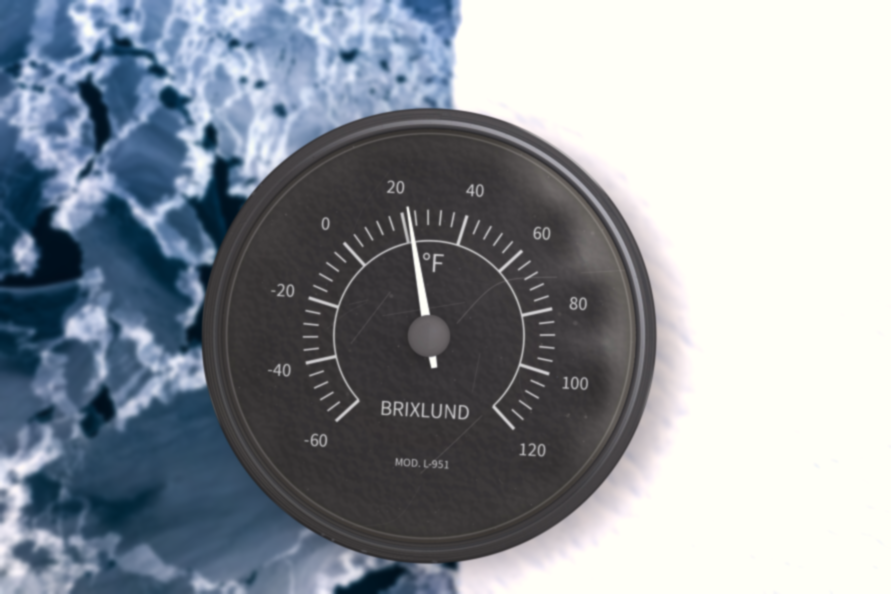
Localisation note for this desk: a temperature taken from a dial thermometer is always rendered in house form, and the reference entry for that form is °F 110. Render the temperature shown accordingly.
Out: °F 22
